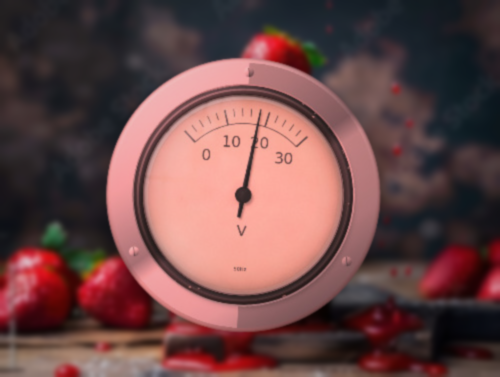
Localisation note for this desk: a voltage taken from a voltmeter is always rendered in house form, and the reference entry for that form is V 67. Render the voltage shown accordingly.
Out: V 18
